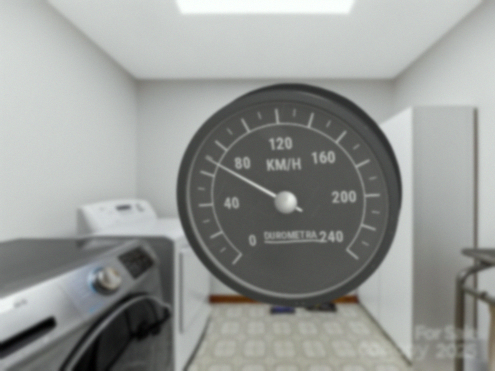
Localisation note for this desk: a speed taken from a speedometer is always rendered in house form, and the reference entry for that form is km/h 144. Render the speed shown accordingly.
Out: km/h 70
